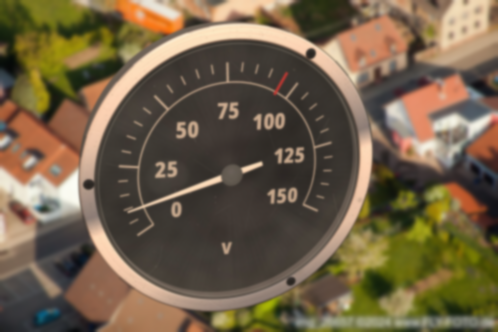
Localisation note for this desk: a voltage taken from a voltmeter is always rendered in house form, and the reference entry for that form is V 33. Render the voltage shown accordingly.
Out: V 10
